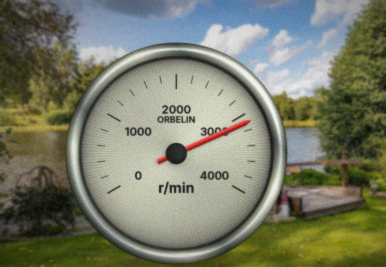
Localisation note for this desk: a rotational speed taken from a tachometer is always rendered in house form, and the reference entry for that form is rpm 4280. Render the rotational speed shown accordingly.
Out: rpm 3100
